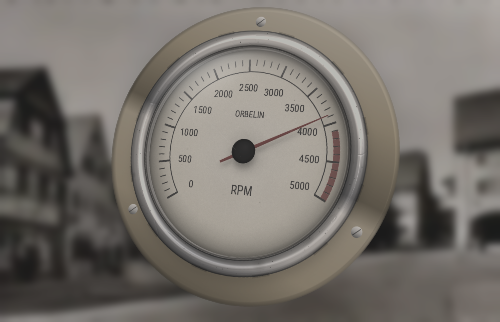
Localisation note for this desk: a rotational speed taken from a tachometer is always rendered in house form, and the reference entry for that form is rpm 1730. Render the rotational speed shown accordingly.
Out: rpm 3900
